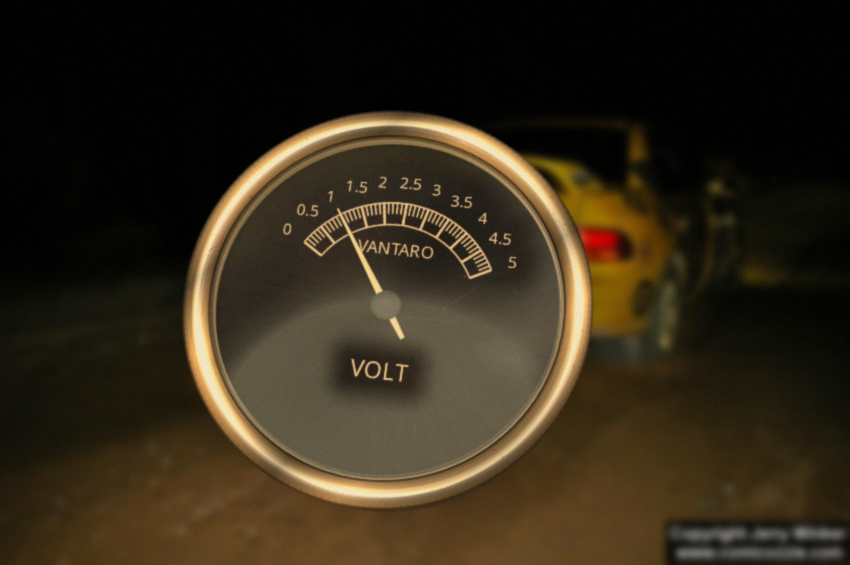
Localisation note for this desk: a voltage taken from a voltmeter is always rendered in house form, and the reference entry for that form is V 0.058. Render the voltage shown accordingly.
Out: V 1
